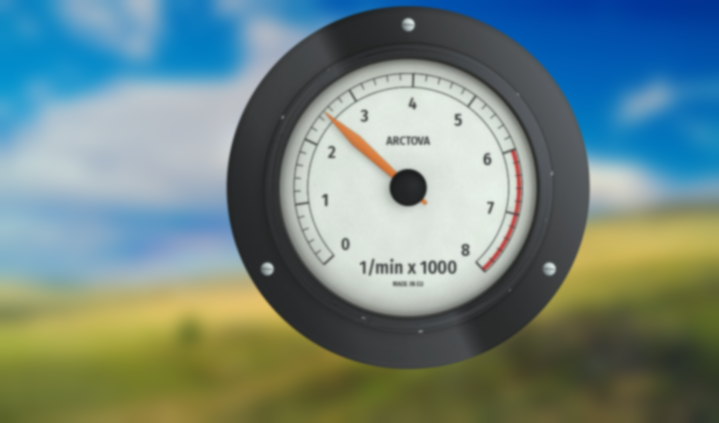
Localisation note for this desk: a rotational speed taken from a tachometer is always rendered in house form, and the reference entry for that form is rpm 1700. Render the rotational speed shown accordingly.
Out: rpm 2500
